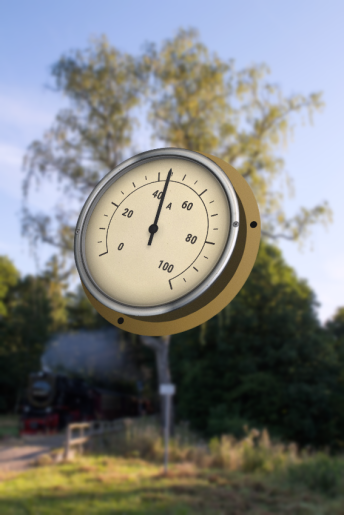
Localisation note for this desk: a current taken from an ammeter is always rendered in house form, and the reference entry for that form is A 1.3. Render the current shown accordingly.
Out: A 45
